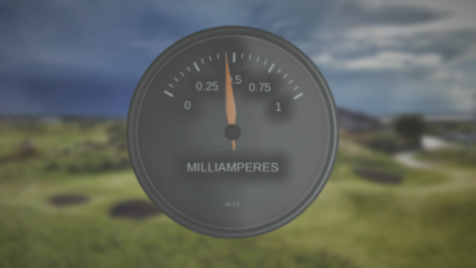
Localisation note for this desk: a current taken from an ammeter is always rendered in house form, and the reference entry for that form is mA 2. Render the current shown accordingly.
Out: mA 0.45
